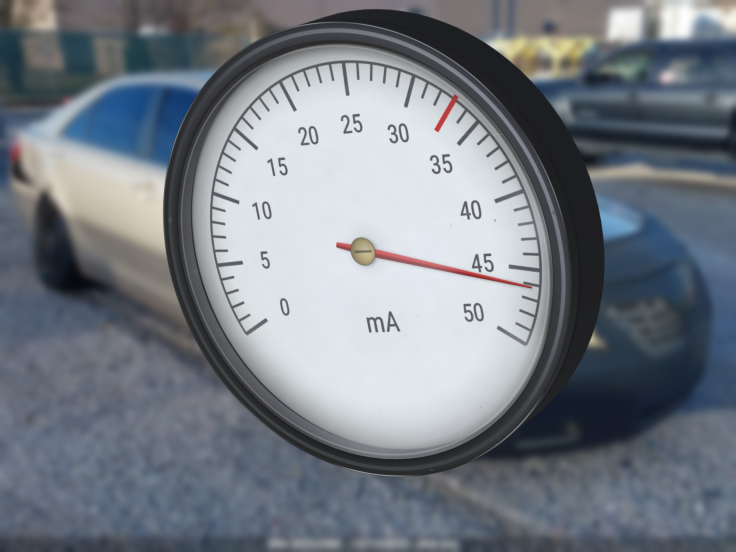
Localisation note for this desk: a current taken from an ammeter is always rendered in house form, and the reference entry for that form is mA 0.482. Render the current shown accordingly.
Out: mA 46
